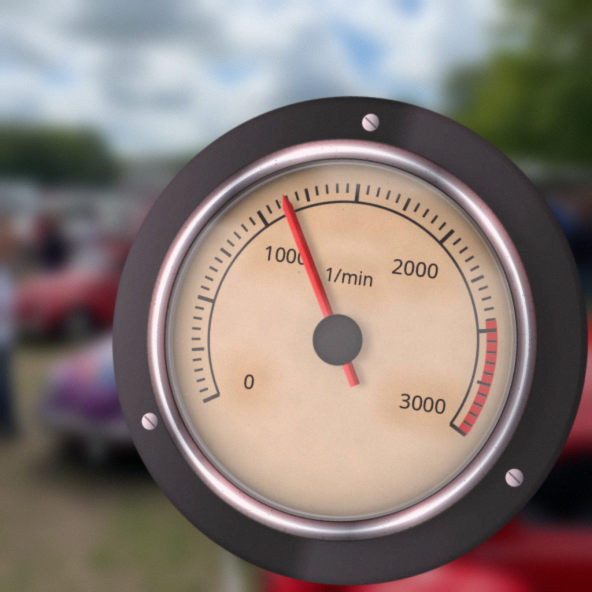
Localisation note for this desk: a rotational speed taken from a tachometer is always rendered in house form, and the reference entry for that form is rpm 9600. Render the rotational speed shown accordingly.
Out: rpm 1150
